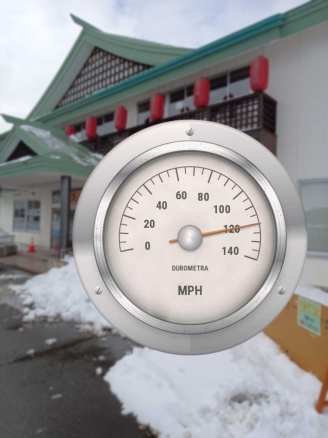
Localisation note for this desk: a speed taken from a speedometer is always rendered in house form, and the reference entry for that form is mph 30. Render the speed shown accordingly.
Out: mph 120
